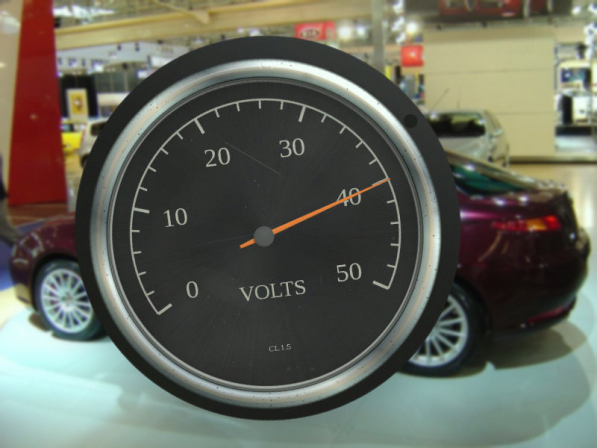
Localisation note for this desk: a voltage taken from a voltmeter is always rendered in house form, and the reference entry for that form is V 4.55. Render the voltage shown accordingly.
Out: V 40
